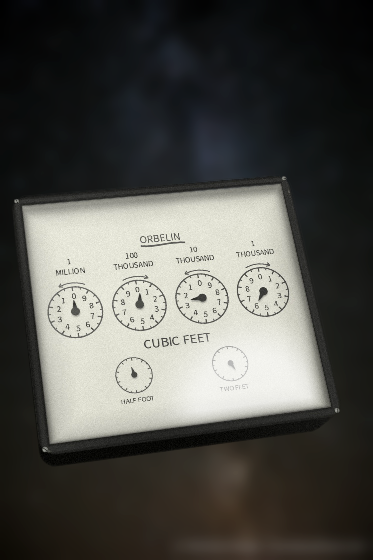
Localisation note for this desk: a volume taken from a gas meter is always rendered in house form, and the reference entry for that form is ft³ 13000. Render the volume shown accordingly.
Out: ft³ 2600
